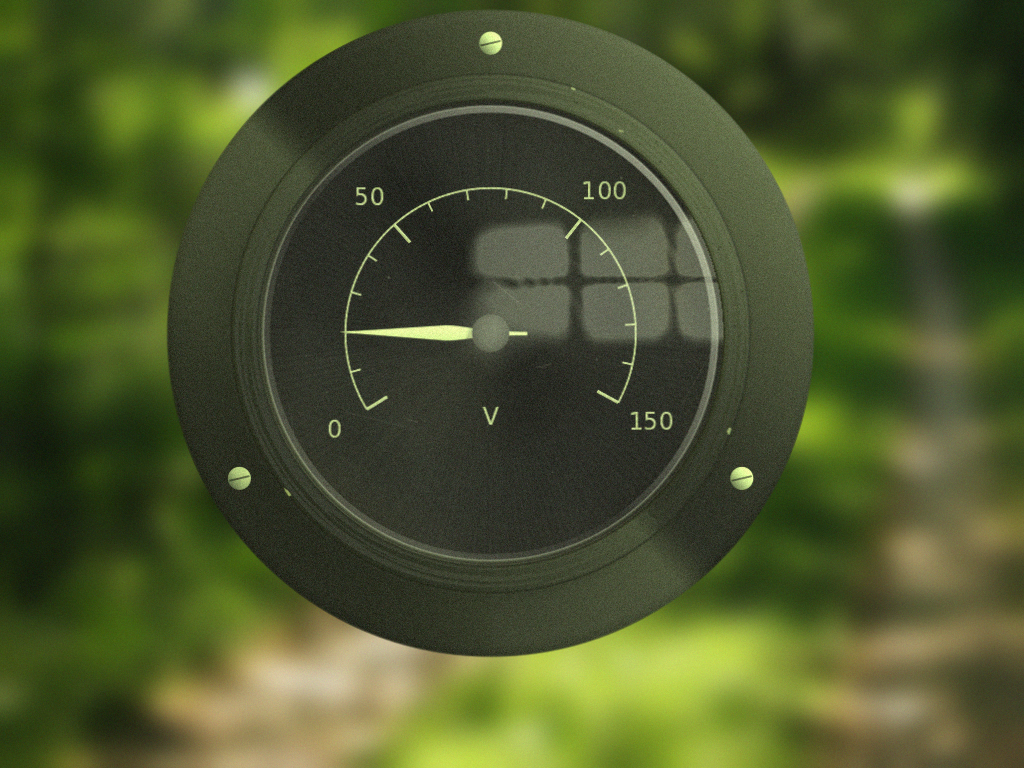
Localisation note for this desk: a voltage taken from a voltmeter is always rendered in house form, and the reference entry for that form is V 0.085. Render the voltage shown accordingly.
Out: V 20
